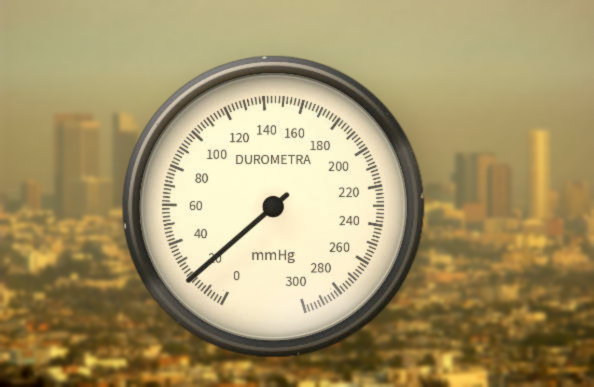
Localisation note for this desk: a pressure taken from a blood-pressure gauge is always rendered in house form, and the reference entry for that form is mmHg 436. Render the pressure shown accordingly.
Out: mmHg 20
